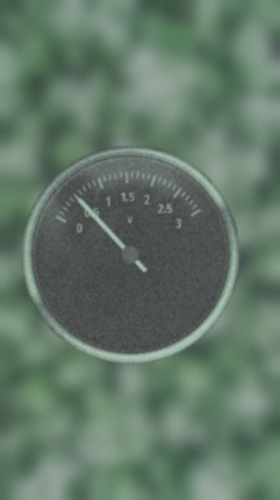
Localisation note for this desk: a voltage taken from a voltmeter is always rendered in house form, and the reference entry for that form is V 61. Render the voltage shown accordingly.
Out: V 0.5
